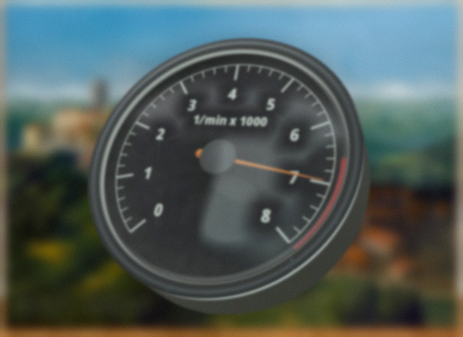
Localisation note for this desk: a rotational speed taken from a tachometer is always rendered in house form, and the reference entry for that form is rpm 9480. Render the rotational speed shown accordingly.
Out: rpm 7000
